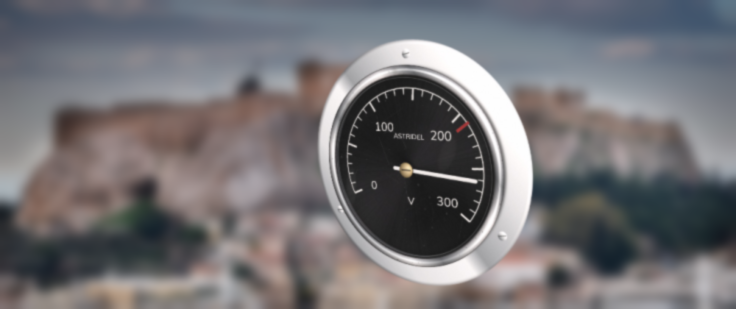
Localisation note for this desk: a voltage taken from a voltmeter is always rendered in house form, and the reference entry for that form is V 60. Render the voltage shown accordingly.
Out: V 260
